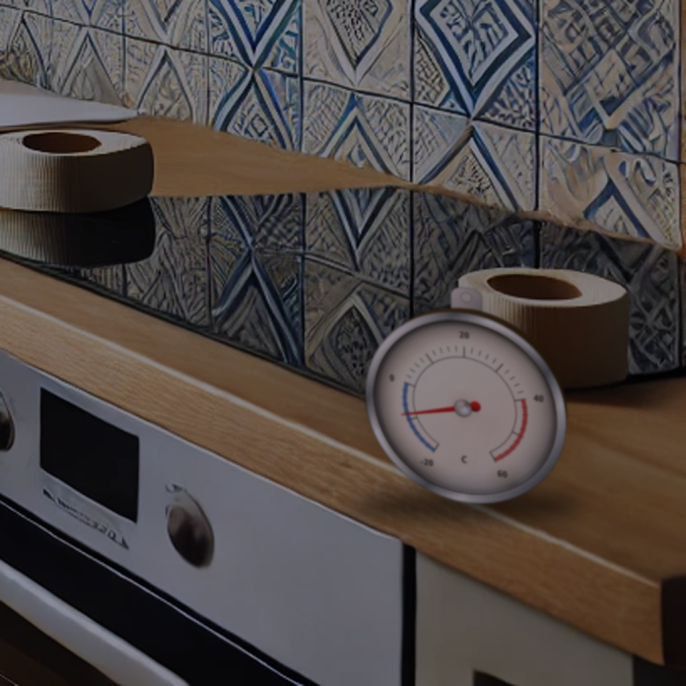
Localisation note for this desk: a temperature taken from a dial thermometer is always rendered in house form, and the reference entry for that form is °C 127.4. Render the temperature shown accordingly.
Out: °C -8
